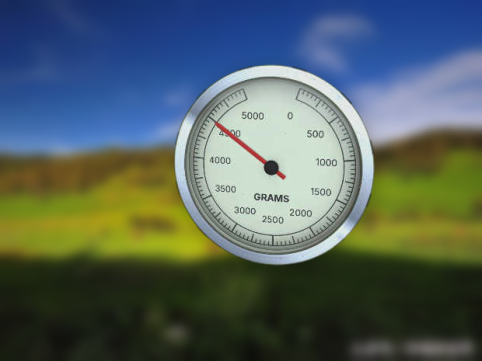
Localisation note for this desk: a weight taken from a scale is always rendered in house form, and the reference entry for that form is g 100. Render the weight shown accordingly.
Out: g 4500
